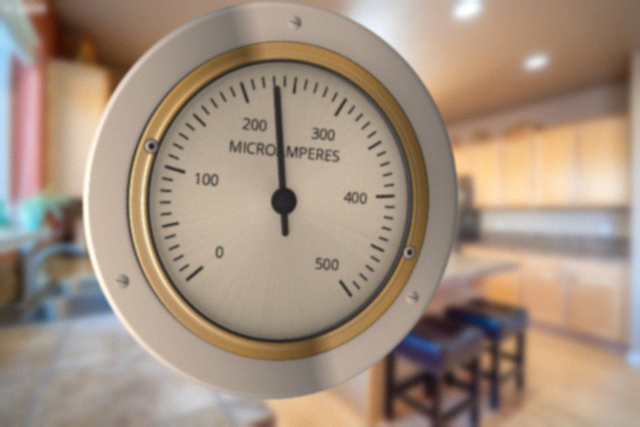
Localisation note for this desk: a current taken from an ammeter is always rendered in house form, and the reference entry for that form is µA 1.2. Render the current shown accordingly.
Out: µA 230
